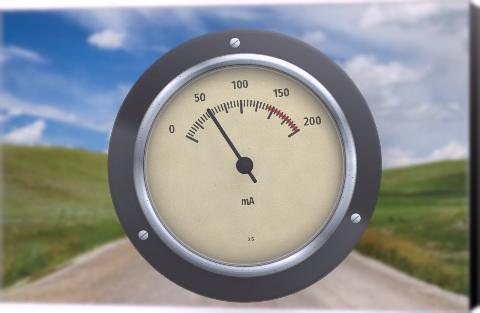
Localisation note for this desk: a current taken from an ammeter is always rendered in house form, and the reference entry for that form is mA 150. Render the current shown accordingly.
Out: mA 50
